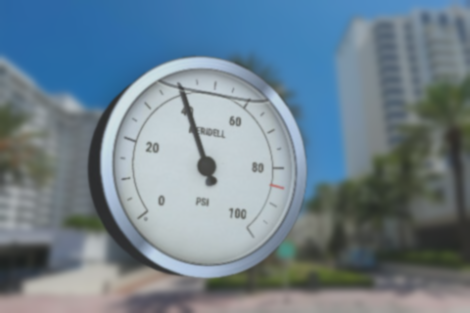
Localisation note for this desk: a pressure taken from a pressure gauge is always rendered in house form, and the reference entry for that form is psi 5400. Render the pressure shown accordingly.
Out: psi 40
